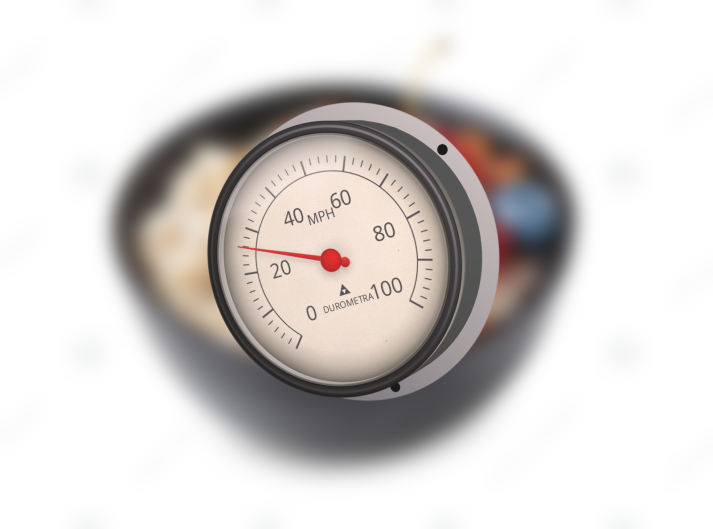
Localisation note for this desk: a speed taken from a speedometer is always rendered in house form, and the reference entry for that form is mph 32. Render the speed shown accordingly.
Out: mph 26
